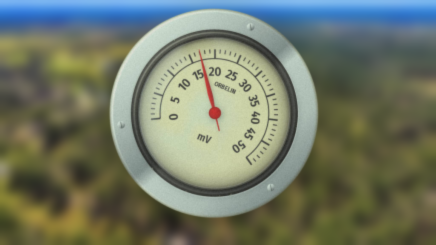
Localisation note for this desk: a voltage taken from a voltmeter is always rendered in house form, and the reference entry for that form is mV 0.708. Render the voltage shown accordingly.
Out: mV 17
